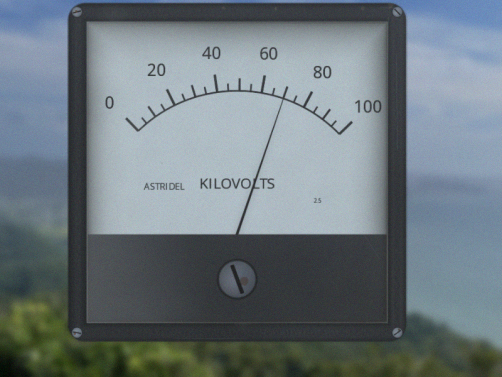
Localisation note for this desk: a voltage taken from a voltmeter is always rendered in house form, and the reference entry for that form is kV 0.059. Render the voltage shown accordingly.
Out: kV 70
